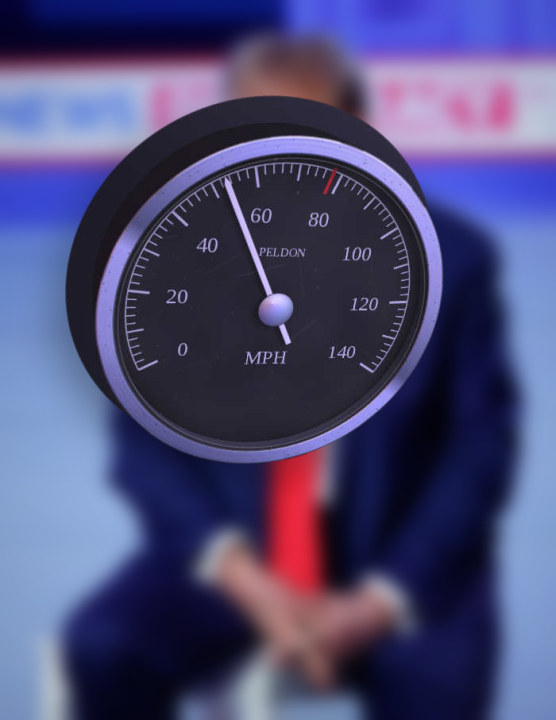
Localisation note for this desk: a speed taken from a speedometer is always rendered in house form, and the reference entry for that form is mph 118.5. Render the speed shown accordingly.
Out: mph 53
